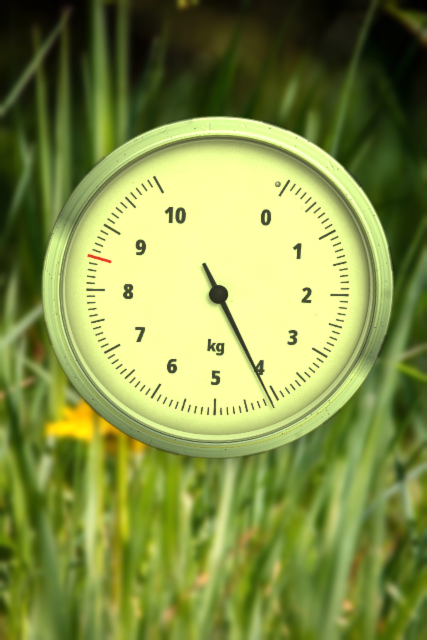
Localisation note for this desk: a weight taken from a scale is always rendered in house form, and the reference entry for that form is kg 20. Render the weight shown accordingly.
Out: kg 4.1
